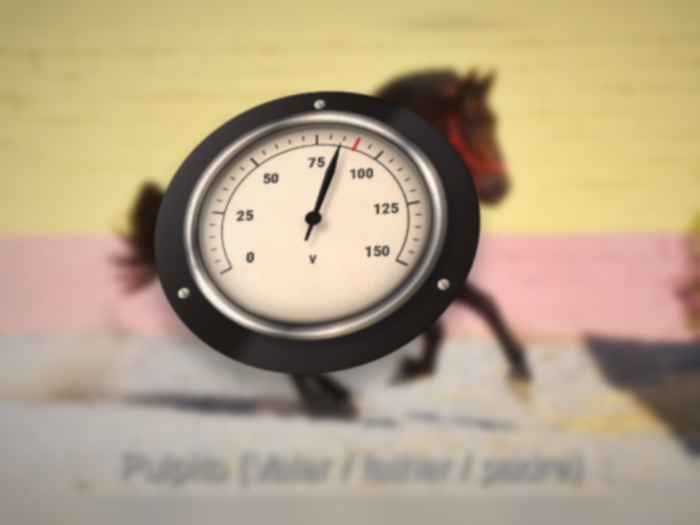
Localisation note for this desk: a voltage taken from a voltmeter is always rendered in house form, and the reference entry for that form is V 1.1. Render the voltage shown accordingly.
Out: V 85
